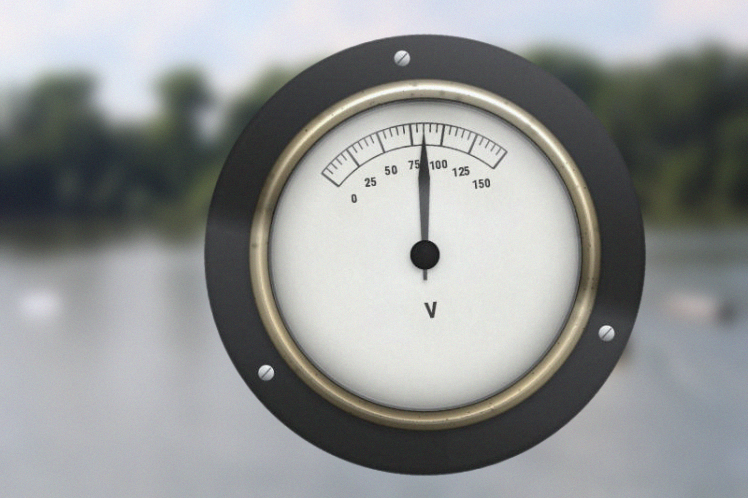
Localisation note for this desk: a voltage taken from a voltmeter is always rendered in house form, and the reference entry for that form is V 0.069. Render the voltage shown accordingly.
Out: V 85
